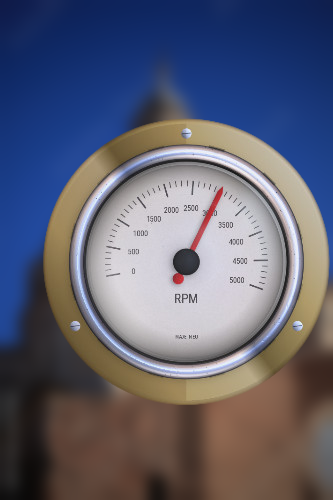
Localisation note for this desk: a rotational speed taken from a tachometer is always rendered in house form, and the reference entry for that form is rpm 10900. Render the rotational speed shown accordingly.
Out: rpm 3000
